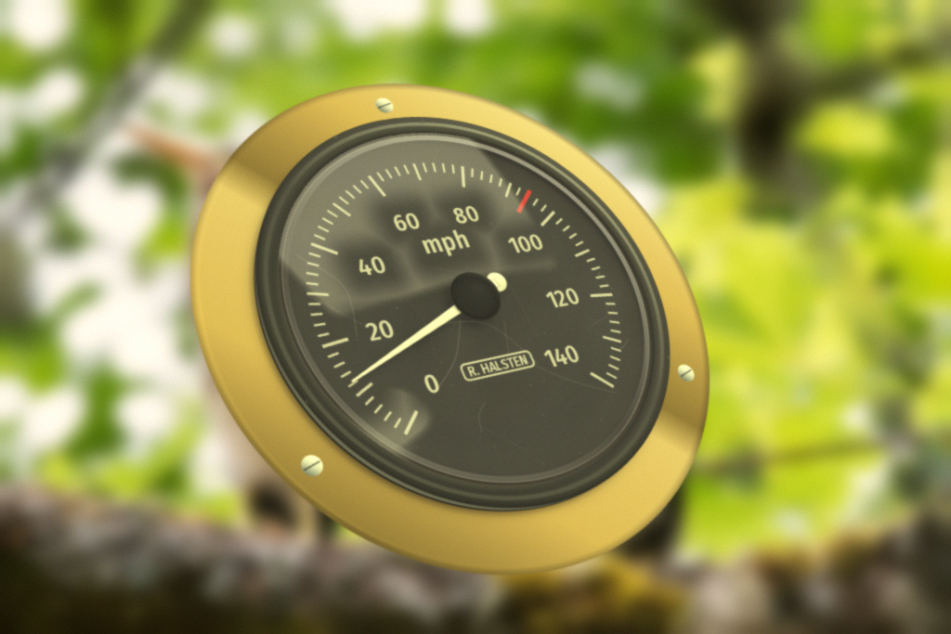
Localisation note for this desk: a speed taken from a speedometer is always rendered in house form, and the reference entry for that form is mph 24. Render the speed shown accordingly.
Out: mph 12
